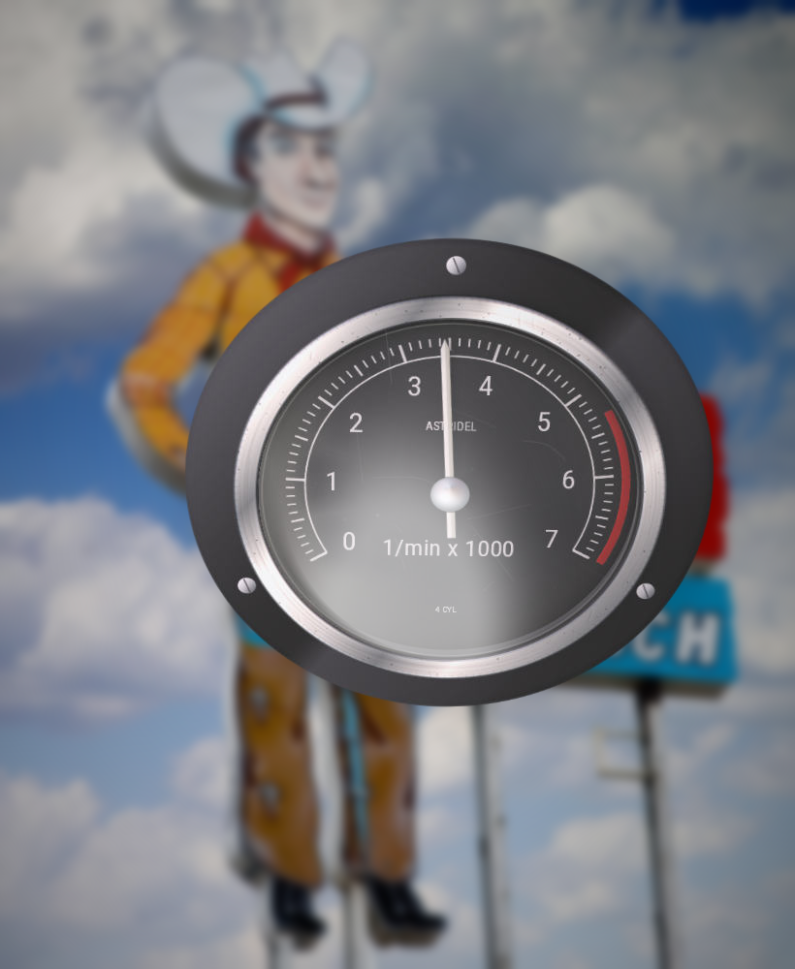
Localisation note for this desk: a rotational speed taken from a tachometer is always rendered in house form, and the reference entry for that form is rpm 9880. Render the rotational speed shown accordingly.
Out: rpm 3450
